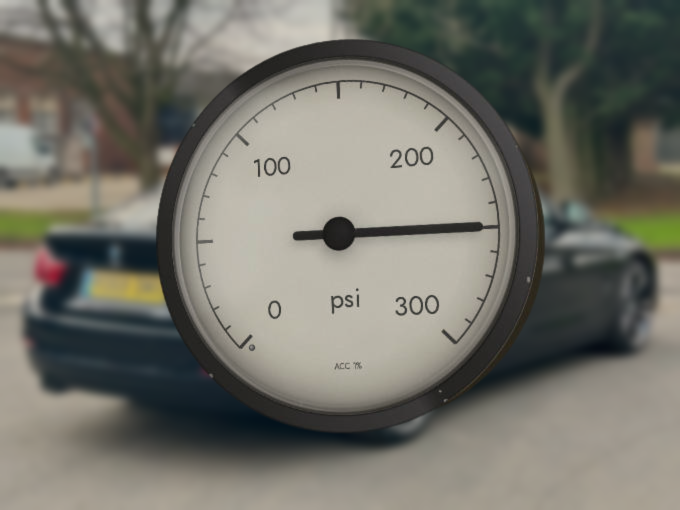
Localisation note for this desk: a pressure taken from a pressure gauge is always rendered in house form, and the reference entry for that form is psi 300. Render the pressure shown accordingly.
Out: psi 250
